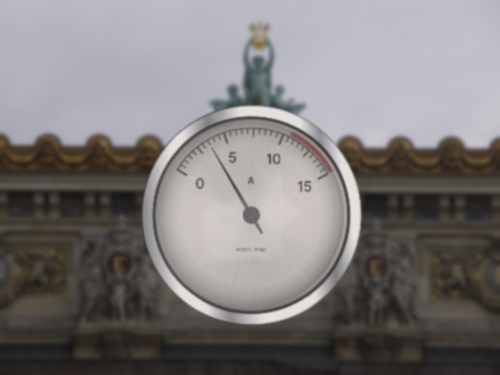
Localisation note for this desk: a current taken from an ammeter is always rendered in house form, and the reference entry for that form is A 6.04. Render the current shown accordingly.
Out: A 3.5
